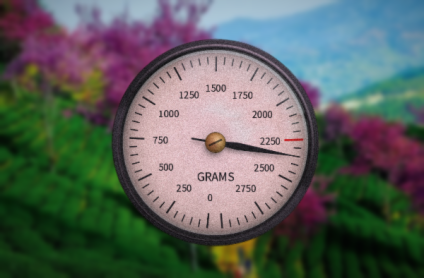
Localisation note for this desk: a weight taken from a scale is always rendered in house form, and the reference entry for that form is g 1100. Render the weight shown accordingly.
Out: g 2350
